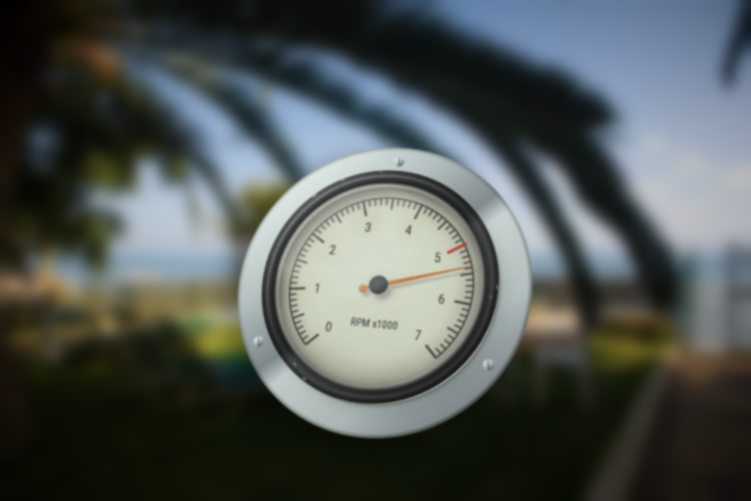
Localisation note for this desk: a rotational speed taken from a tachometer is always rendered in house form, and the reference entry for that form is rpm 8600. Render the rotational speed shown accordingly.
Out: rpm 5400
